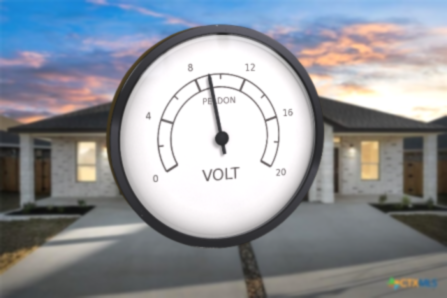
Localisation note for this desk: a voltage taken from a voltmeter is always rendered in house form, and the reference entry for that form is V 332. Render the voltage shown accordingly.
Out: V 9
